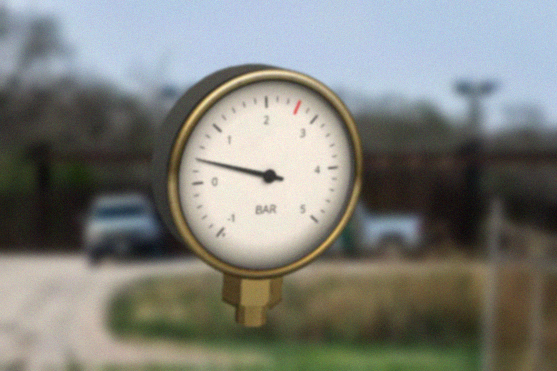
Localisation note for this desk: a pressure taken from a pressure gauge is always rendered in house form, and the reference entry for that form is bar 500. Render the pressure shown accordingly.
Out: bar 0.4
